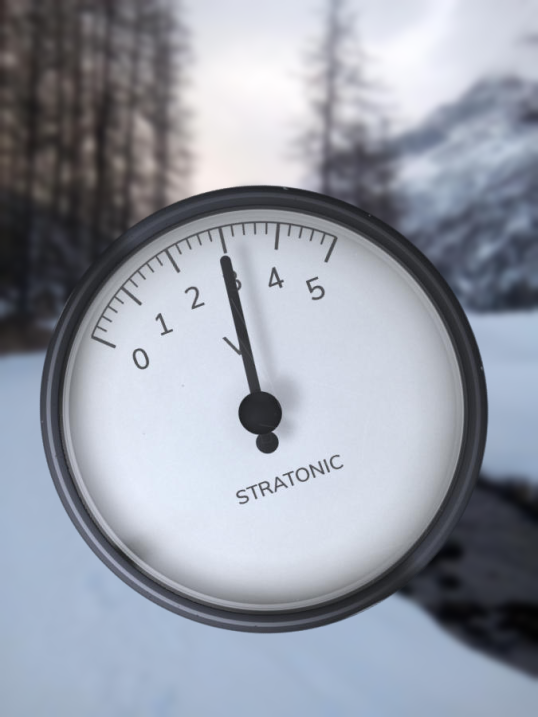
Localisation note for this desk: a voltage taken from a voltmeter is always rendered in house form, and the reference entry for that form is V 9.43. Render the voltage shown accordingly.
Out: V 3
